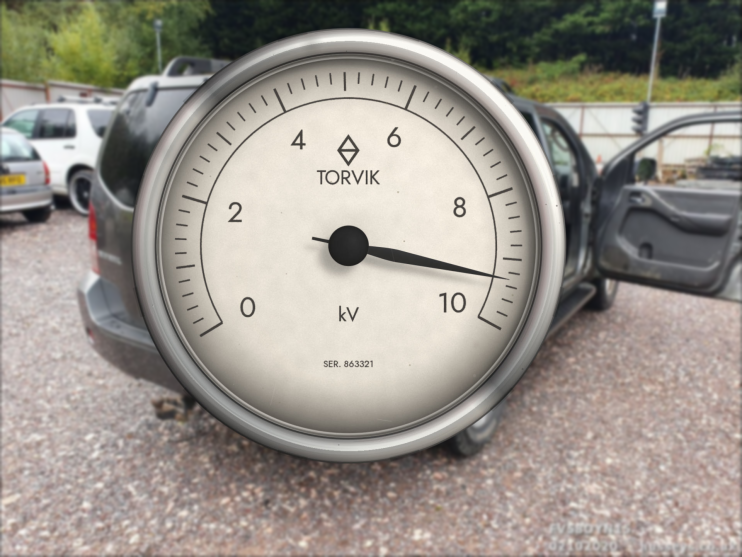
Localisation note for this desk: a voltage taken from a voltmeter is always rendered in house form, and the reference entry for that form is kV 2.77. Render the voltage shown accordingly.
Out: kV 9.3
